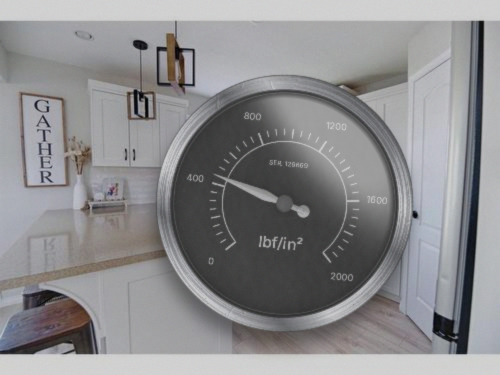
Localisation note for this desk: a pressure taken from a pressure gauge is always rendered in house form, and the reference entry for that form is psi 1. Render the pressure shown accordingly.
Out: psi 450
